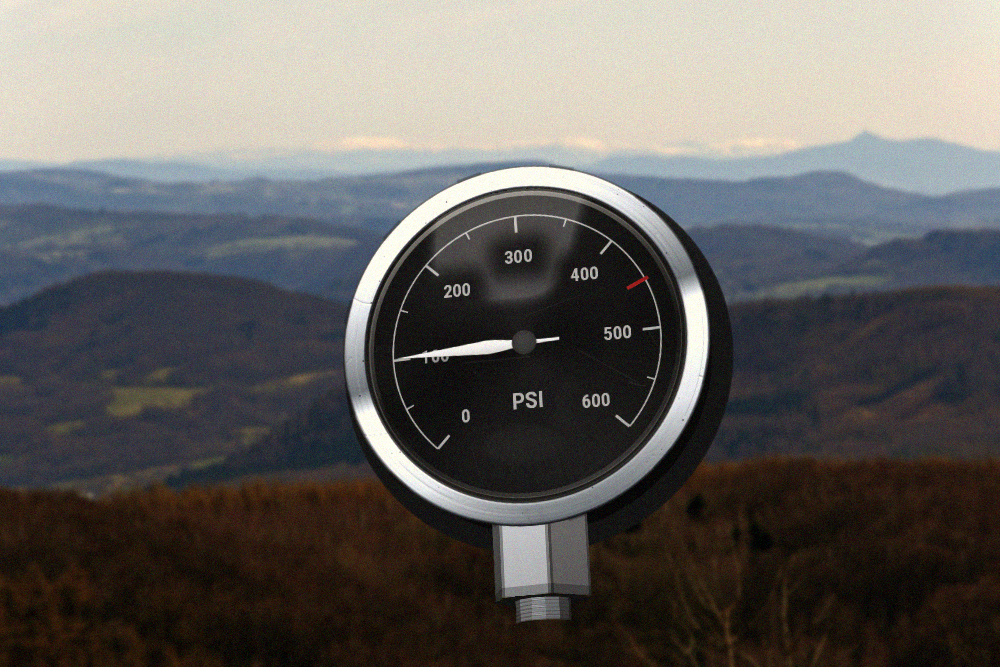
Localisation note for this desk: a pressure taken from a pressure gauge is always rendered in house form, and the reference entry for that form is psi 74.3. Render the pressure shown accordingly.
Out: psi 100
